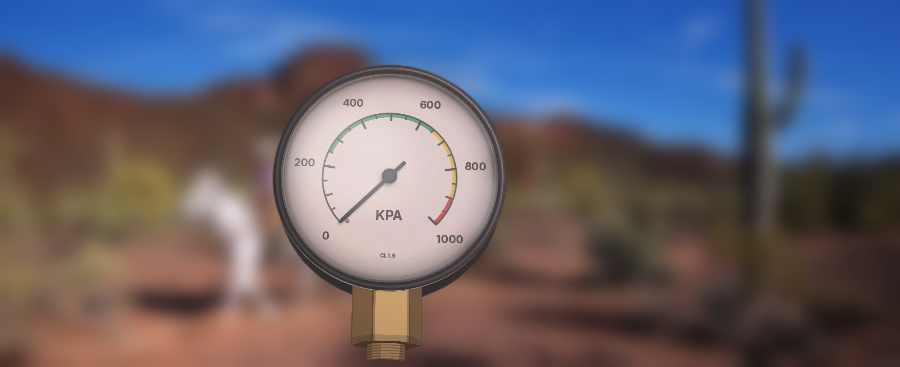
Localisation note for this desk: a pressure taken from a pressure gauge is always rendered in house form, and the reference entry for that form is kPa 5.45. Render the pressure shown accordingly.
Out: kPa 0
